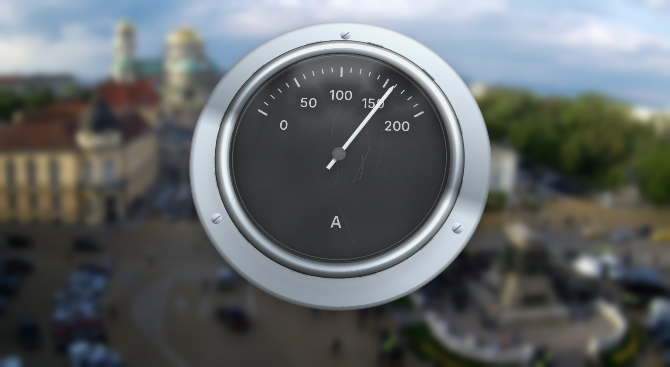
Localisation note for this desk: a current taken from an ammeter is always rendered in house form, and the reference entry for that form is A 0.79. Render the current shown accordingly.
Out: A 160
